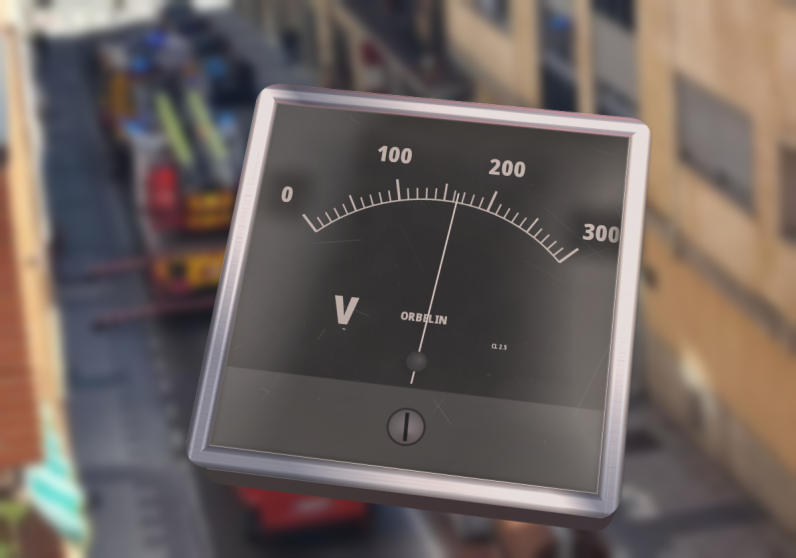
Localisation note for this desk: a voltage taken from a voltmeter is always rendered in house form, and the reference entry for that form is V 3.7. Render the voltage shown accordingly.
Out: V 165
